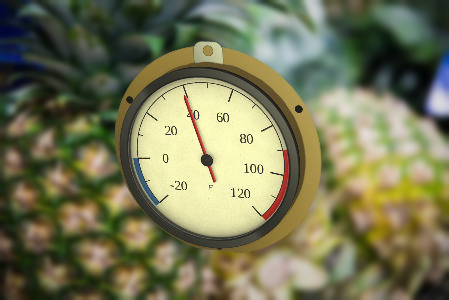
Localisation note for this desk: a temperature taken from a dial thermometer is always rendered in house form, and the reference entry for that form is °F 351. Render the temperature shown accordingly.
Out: °F 40
